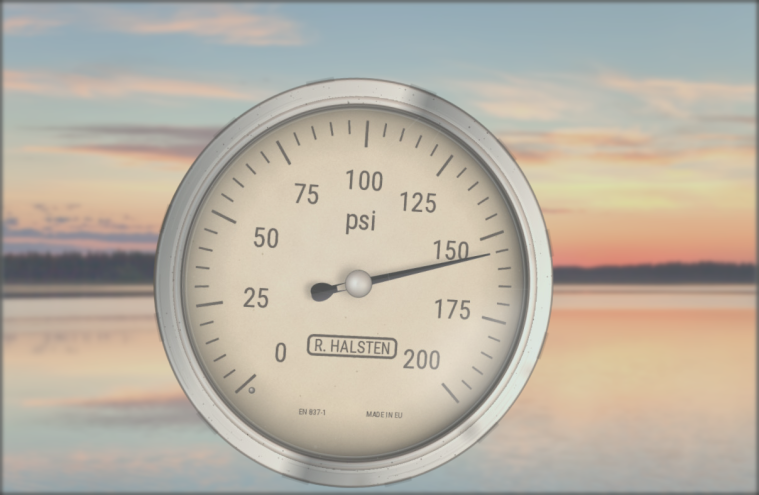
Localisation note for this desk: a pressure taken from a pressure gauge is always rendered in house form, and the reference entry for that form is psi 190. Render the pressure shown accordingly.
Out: psi 155
